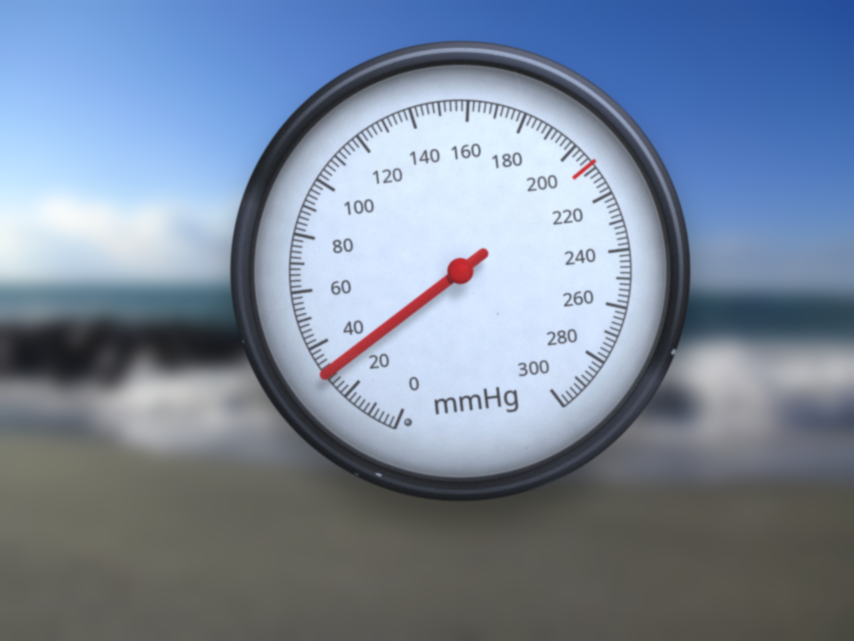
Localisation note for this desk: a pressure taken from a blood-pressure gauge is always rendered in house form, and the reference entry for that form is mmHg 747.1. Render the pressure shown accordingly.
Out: mmHg 30
